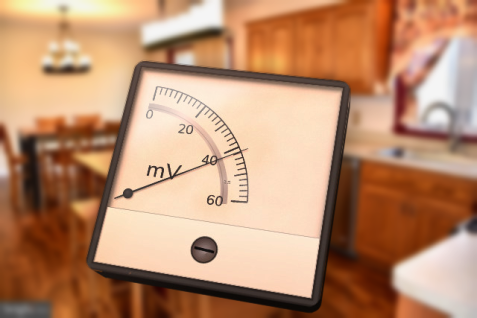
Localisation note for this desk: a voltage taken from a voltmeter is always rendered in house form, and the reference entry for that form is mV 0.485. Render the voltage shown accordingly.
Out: mV 42
